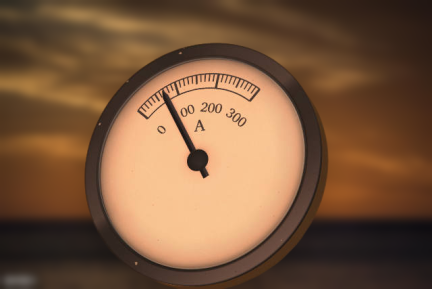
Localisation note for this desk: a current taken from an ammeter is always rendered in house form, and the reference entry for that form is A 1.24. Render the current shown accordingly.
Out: A 70
